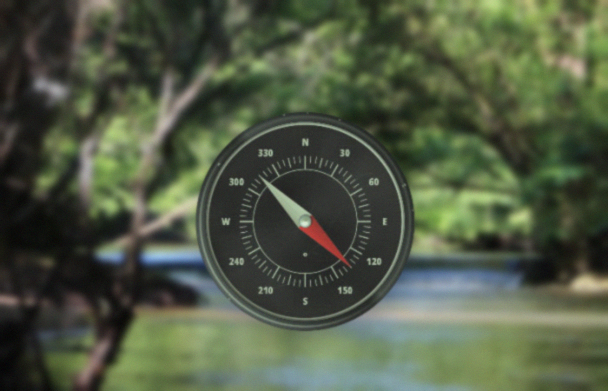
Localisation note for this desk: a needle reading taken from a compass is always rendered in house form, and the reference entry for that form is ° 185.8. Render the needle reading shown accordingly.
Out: ° 135
